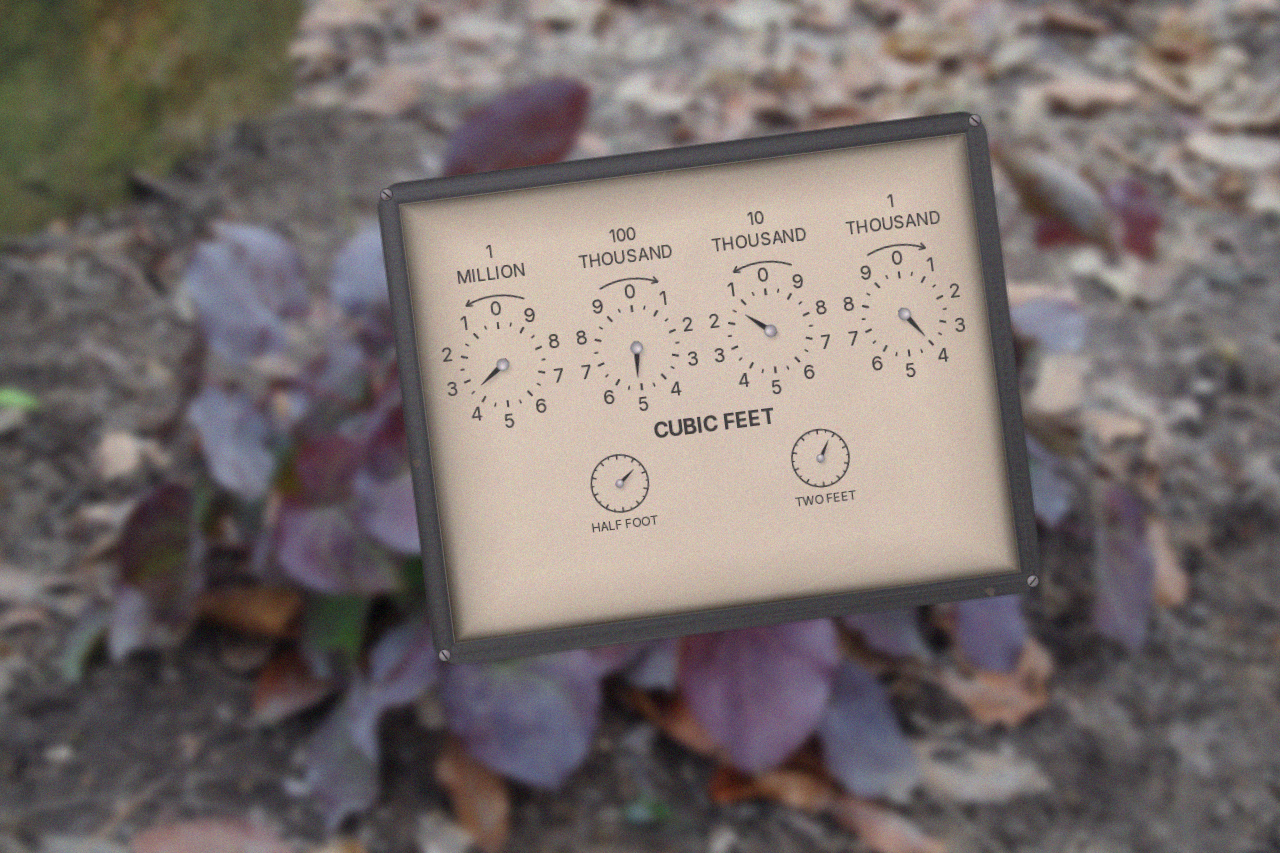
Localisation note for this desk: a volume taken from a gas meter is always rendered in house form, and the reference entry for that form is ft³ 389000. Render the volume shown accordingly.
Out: ft³ 351400
